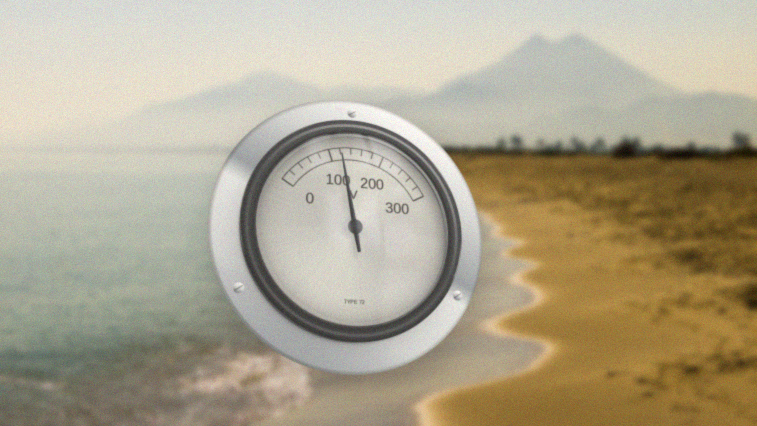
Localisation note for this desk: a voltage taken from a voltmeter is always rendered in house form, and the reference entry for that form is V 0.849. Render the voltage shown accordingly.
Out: V 120
